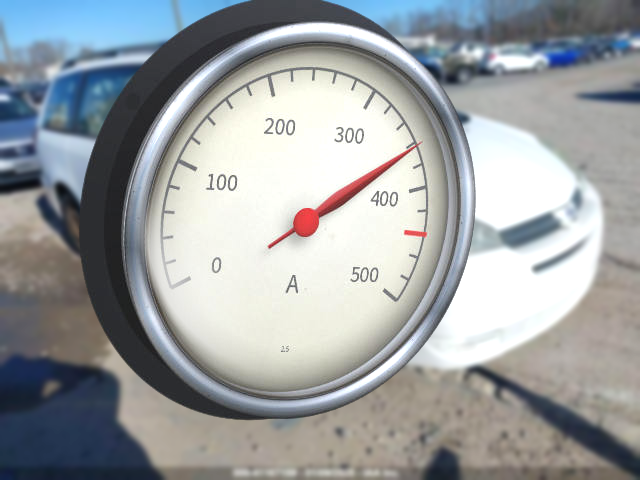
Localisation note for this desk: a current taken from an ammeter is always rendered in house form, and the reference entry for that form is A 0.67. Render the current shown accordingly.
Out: A 360
